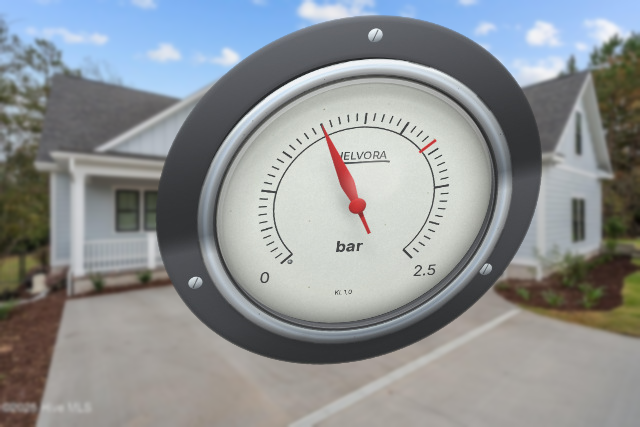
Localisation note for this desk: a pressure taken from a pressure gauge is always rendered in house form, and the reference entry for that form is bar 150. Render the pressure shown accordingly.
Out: bar 1
